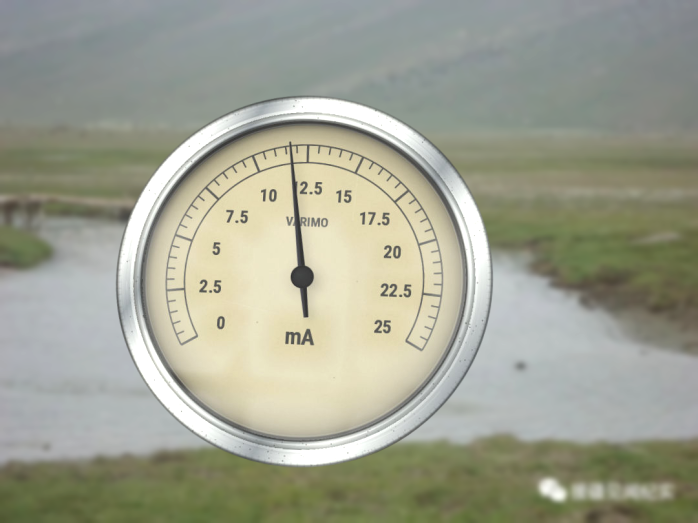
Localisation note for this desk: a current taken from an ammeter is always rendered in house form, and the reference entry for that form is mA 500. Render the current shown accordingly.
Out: mA 11.75
